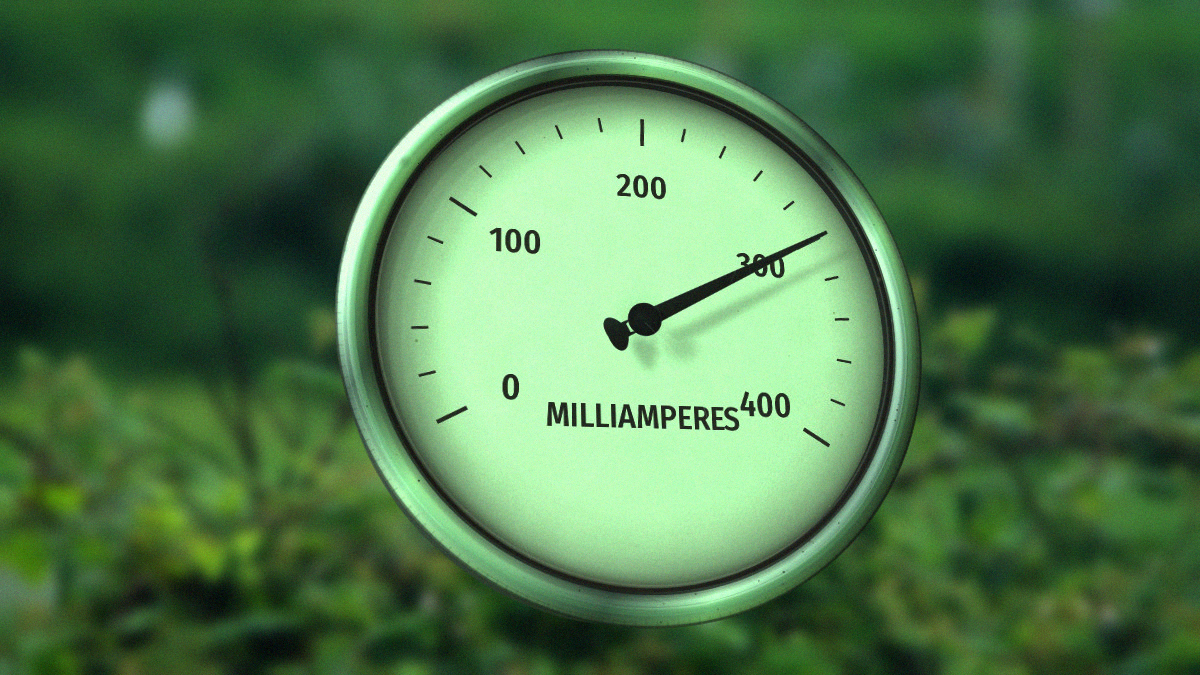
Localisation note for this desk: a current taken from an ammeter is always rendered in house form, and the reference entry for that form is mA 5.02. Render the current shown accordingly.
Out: mA 300
